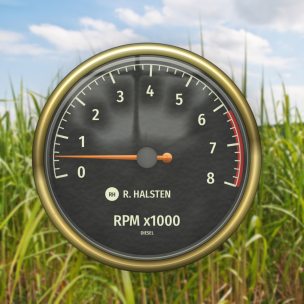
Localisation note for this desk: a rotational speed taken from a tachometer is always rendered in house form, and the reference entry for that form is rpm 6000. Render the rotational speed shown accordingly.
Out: rpm 500
